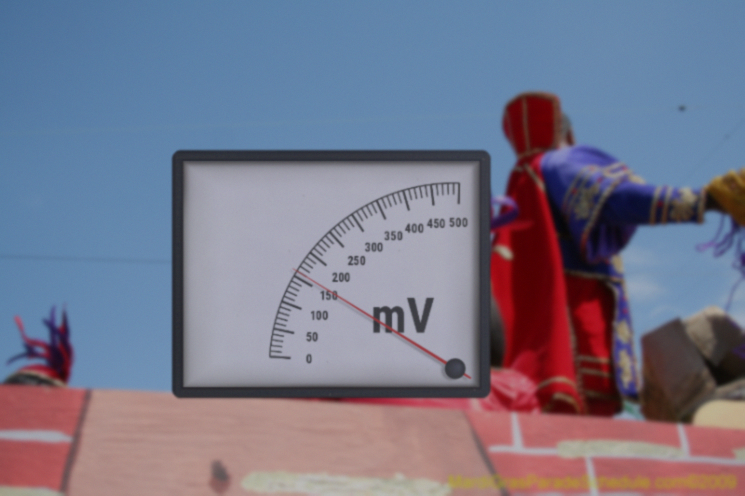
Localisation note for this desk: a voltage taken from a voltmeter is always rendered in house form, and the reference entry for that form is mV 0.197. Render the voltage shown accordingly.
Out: mV 160
